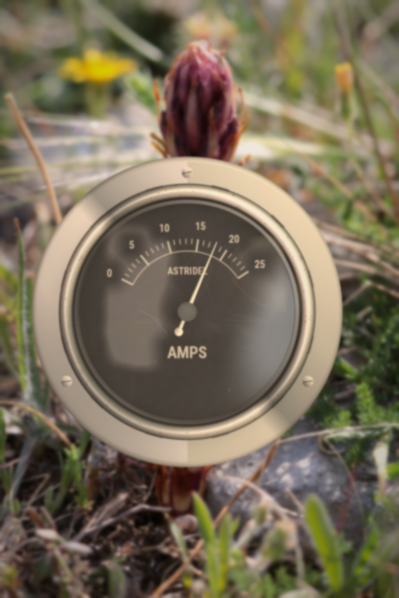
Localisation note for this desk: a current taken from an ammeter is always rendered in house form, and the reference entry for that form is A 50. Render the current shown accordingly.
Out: A 18
